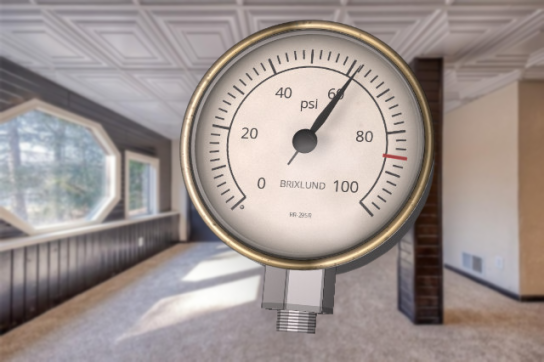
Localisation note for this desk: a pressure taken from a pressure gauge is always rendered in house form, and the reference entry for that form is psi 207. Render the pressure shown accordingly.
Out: psi 62
